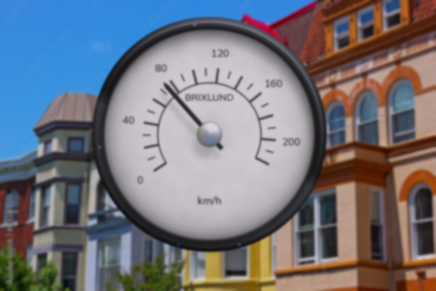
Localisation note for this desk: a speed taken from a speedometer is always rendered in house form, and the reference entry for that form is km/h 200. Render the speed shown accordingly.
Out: km/h 75
